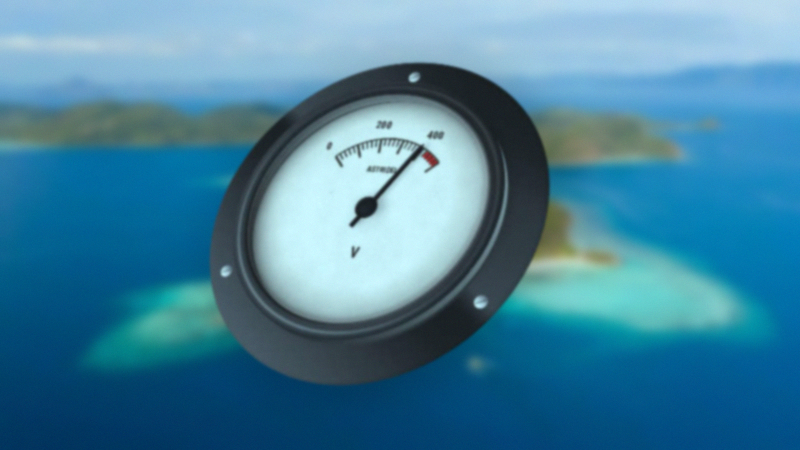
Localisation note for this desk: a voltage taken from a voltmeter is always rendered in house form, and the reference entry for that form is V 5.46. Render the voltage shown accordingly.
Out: V 400
